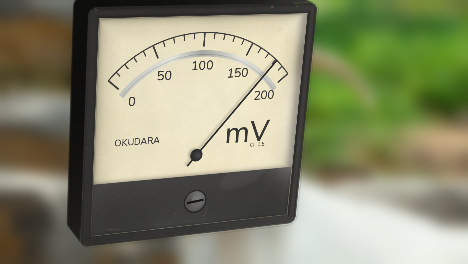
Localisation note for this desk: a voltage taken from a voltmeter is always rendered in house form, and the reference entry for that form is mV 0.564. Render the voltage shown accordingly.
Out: mV 180
